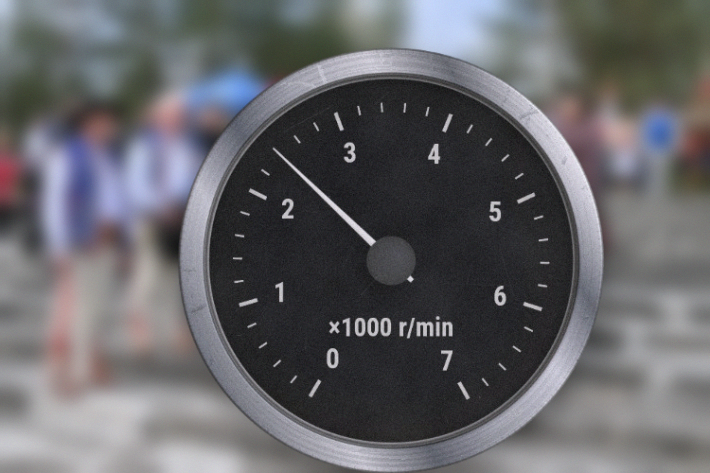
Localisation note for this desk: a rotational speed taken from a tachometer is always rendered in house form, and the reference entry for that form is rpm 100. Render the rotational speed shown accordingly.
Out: rpm 2400
